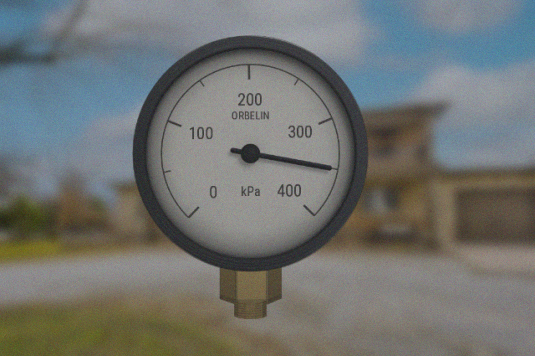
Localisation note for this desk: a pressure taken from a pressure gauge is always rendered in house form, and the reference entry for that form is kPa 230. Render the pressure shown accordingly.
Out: kPa 350
